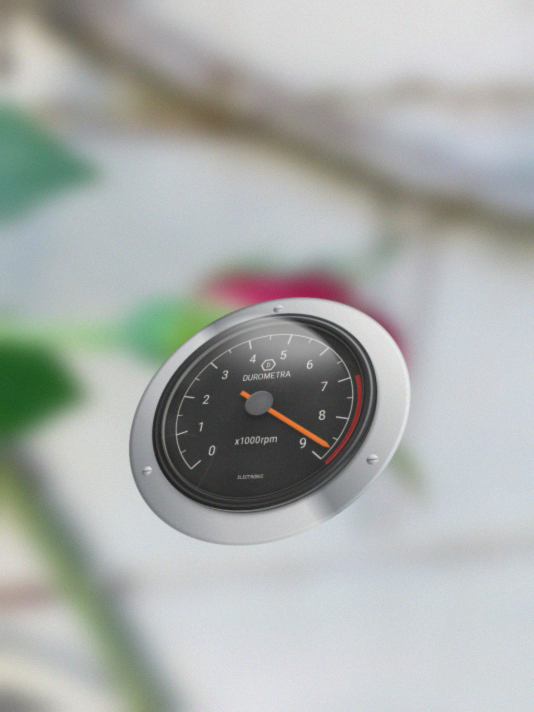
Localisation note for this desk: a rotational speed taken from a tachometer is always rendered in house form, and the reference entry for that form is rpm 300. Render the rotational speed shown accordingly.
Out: rpm 8750
